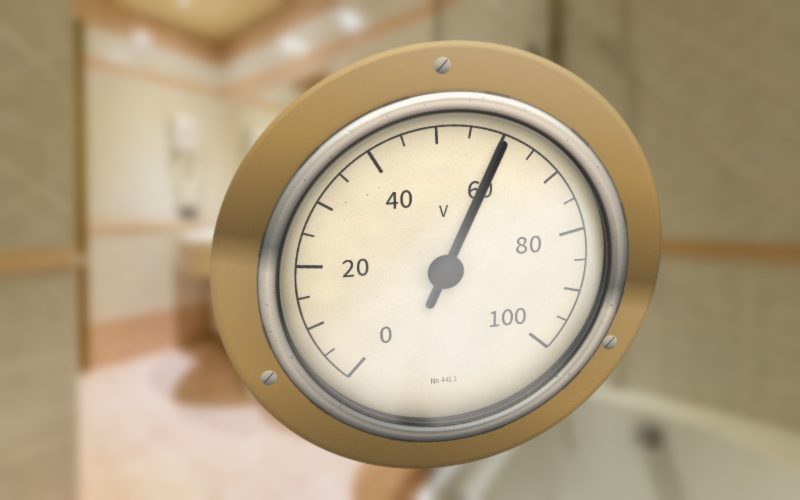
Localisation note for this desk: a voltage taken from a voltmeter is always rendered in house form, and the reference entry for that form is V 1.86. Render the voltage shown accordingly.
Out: V 60
